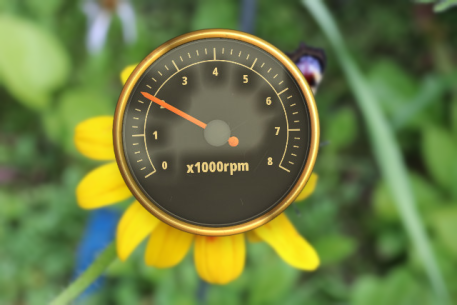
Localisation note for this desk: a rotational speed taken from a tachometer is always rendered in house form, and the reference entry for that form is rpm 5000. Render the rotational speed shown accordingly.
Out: rpm 2000
